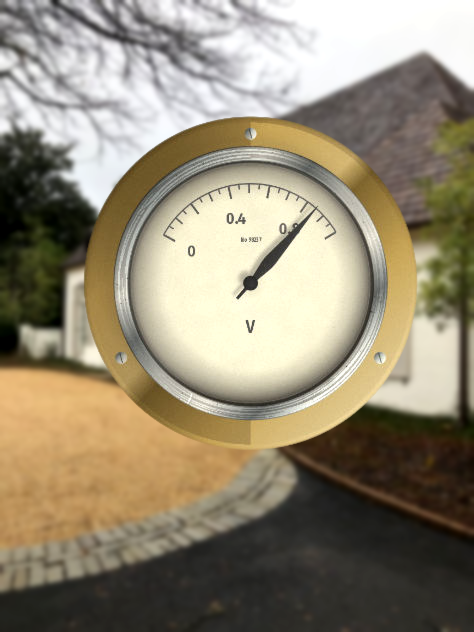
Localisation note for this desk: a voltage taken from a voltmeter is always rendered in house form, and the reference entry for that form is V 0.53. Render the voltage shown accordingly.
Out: V 0.85
